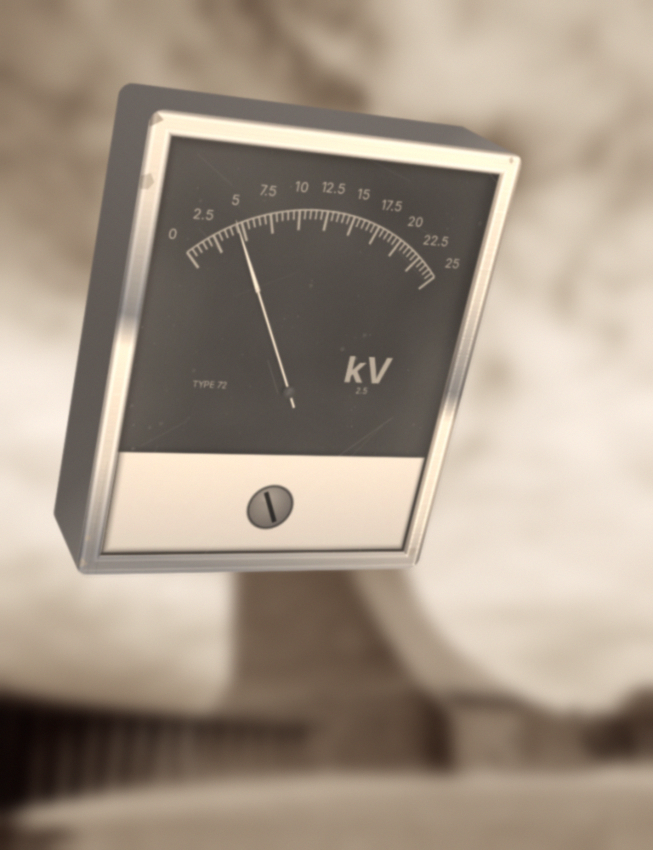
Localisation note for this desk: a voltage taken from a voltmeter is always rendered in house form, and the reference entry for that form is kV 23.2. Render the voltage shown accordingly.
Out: kV 4.5
